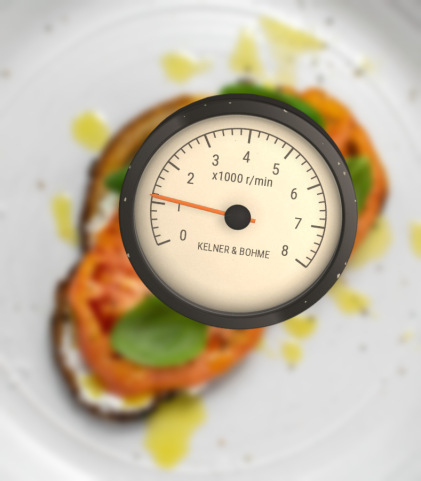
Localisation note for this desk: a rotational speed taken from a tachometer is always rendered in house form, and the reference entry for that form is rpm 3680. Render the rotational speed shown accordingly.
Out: rpm 1200
